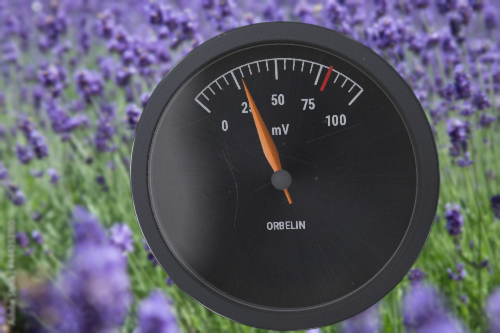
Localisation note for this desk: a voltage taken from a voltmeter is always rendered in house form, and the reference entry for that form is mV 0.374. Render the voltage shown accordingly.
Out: mV 30
